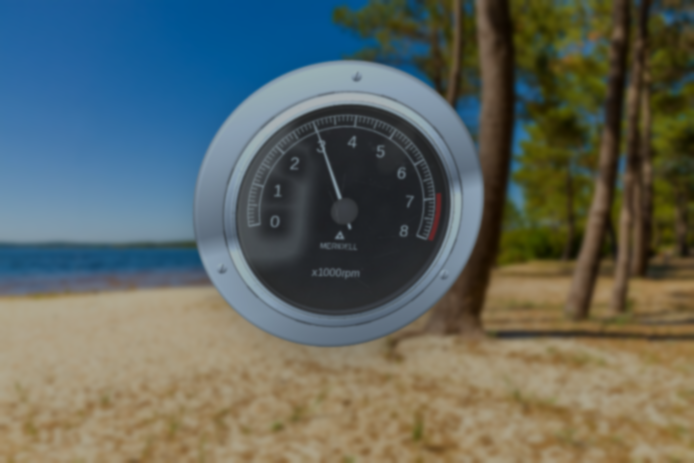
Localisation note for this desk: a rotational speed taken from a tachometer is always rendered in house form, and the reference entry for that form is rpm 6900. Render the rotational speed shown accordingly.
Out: rpm 3000
